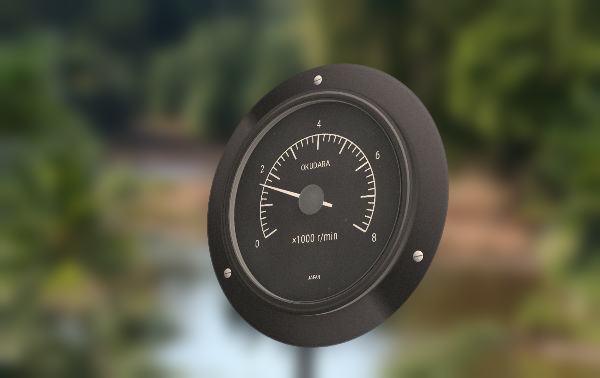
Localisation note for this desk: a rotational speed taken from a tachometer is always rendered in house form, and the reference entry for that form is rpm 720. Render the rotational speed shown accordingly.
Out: rpm 1600
